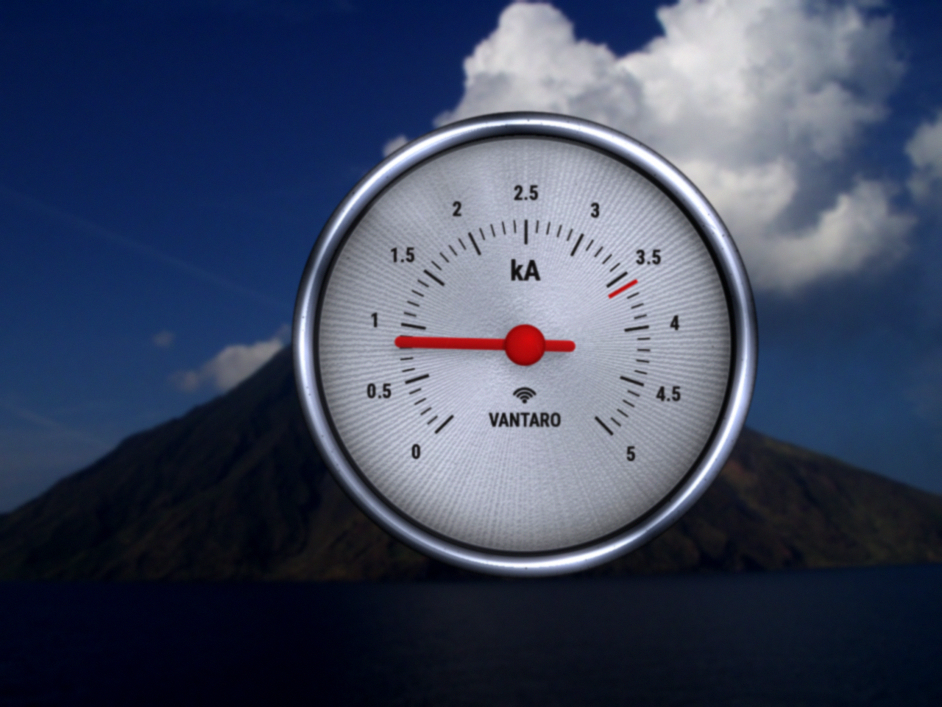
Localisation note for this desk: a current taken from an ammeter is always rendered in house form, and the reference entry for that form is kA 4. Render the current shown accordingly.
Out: kA 0.85
